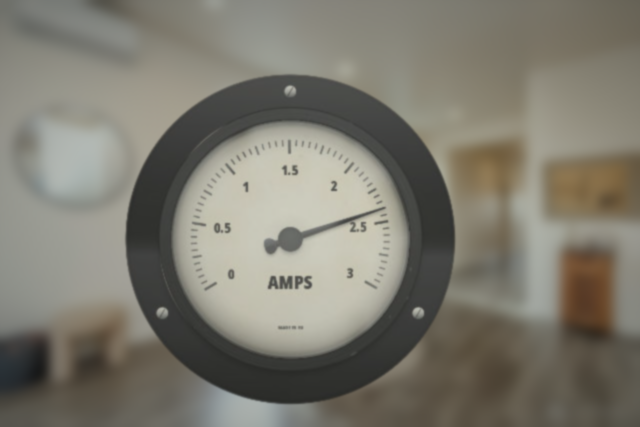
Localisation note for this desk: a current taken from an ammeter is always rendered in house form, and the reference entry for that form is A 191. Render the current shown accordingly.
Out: A 2.4
